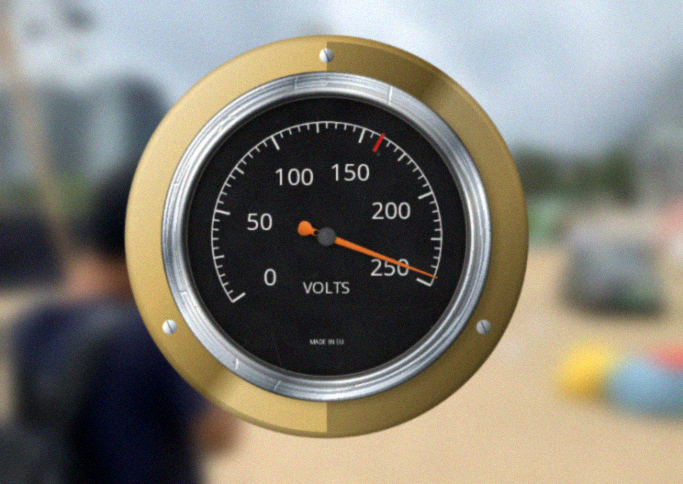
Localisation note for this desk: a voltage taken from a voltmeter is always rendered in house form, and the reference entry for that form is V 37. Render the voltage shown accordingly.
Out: V 245
